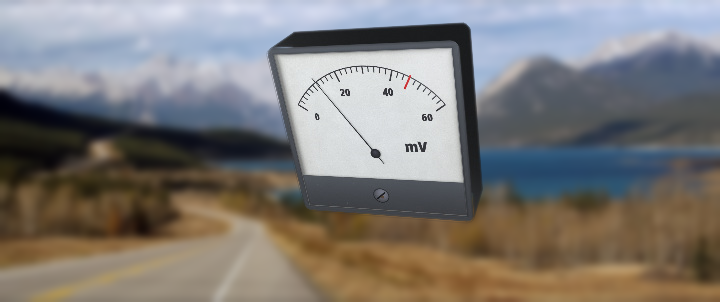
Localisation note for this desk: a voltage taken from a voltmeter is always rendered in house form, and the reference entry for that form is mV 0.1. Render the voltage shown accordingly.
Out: mV 12
